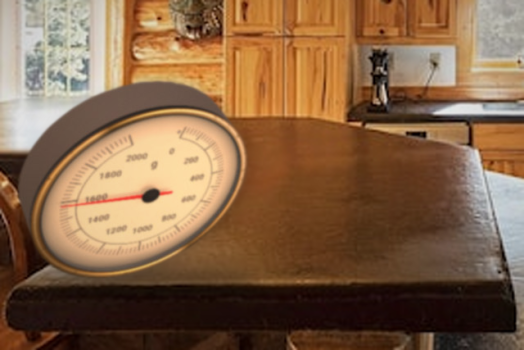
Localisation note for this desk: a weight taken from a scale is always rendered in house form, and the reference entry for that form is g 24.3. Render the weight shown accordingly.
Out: g 1600
